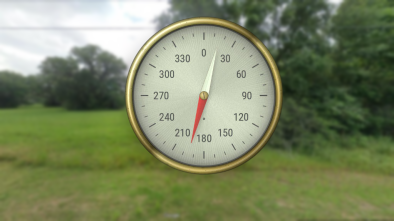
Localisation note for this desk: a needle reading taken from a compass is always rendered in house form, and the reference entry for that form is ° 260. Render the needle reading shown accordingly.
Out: ° 195
